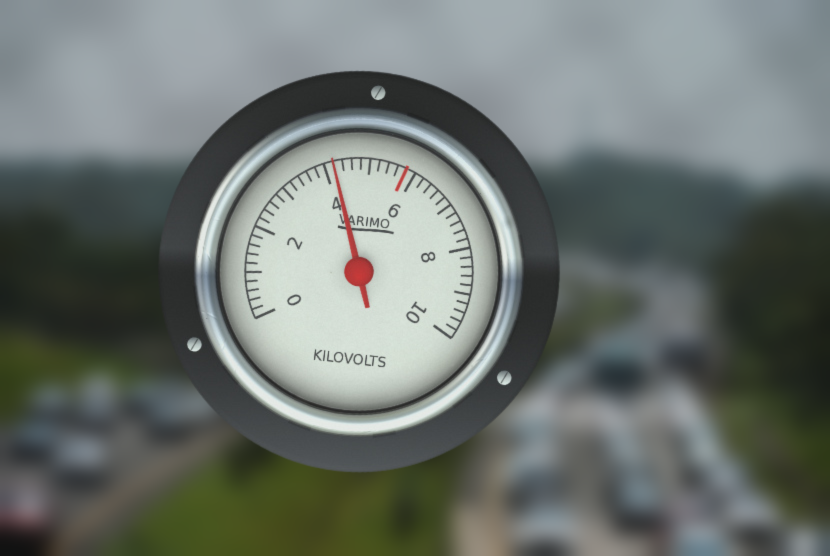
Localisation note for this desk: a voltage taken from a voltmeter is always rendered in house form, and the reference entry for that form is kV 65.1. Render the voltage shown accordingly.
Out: kV 4.2
